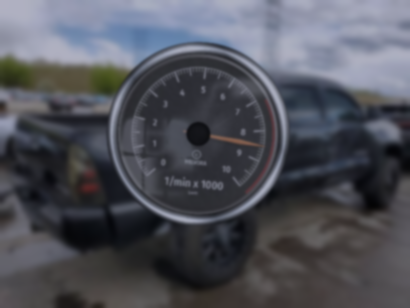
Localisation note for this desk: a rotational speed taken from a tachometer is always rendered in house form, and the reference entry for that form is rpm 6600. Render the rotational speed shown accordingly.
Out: rpm 8500
